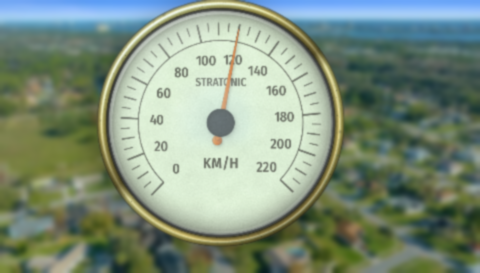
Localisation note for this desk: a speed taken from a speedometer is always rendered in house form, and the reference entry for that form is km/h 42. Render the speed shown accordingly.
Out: km/h 120
